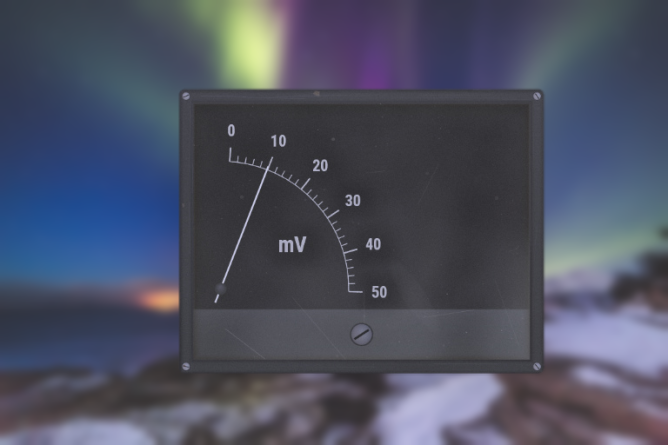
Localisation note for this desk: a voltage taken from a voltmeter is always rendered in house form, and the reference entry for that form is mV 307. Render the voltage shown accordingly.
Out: mV 10
